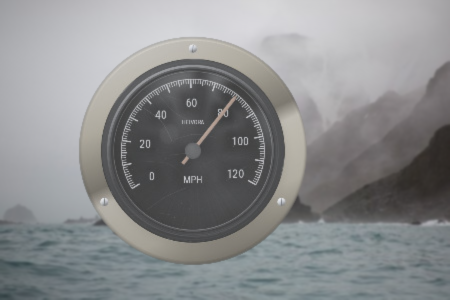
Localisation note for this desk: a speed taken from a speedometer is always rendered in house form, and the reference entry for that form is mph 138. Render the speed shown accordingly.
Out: mph 80
